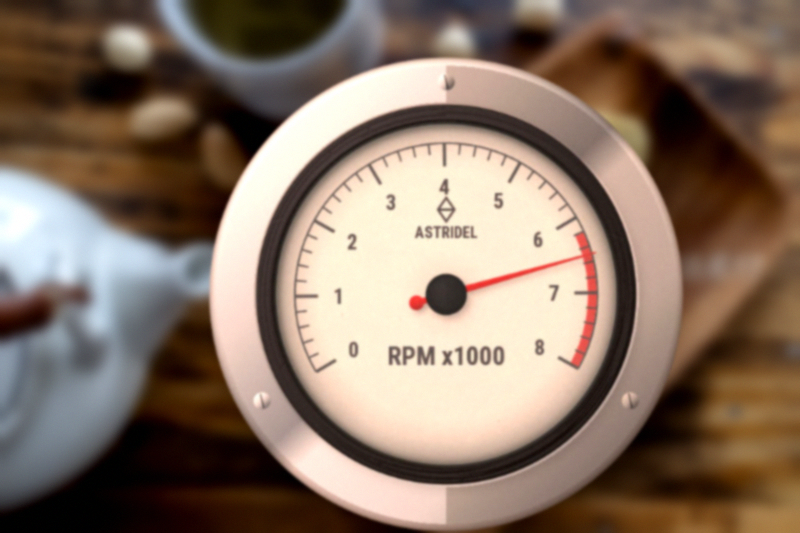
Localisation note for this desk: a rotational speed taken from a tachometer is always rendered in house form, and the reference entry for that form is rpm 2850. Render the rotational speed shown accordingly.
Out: rpm 6500
